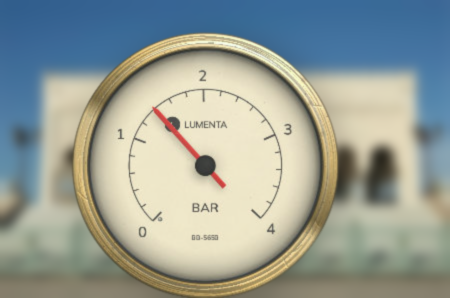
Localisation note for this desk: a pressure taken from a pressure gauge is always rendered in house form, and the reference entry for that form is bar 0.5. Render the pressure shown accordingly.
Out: bar 1.4
